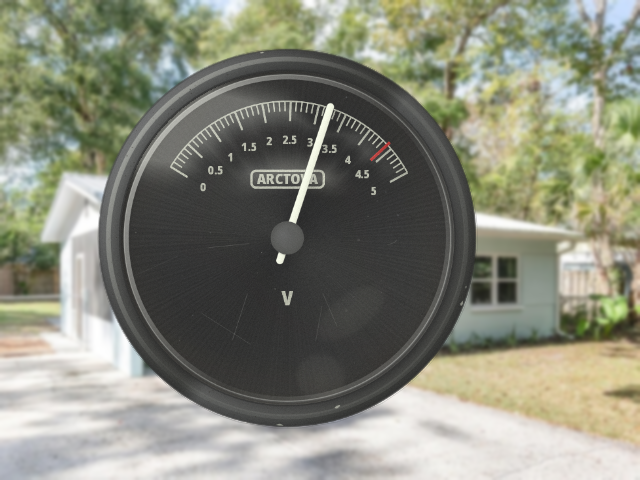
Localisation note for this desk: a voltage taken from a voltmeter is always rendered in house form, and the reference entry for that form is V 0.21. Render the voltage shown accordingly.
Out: V 3.2
